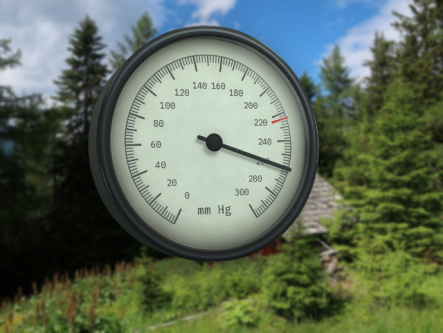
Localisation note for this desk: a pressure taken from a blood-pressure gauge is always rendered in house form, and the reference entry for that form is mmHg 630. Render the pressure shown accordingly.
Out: mmHg 260
